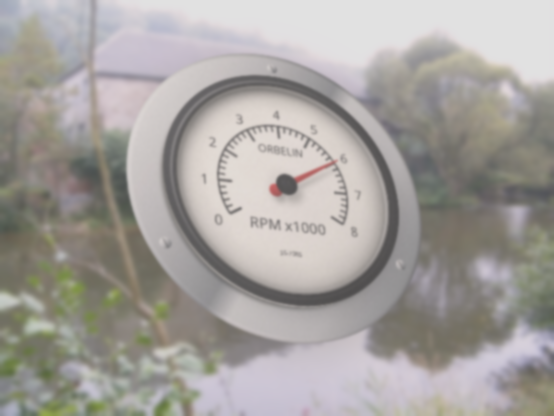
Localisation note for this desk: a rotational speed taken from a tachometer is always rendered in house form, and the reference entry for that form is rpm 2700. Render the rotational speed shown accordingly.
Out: rpm 6000
